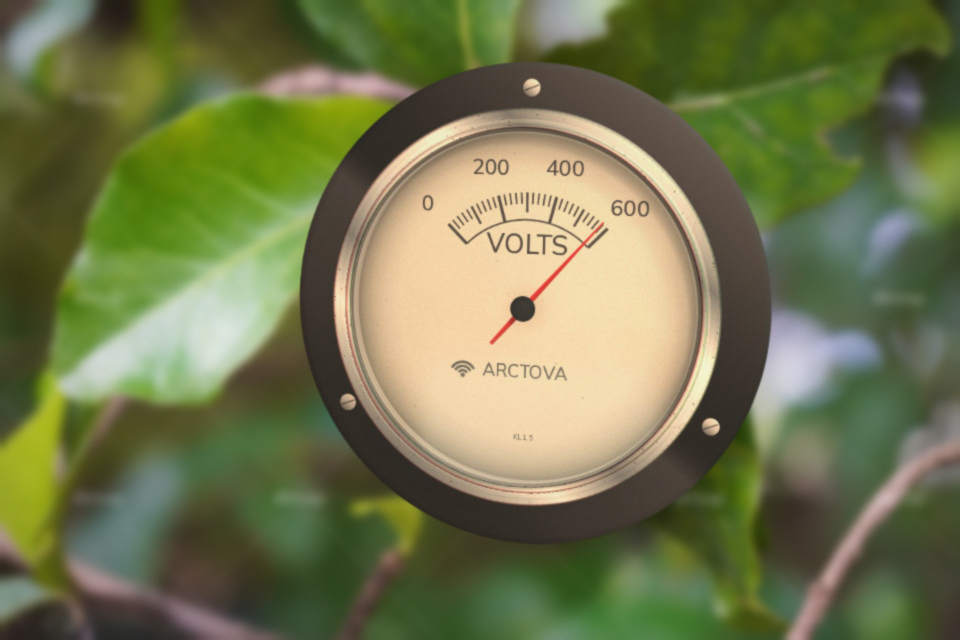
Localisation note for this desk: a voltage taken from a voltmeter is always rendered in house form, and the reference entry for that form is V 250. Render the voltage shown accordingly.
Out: V 580
